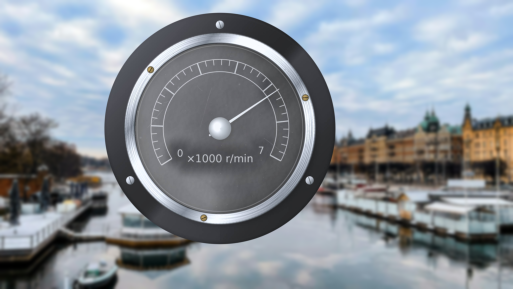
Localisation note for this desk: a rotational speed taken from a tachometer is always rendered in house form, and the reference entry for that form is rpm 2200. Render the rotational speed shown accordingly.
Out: rpm 5200
